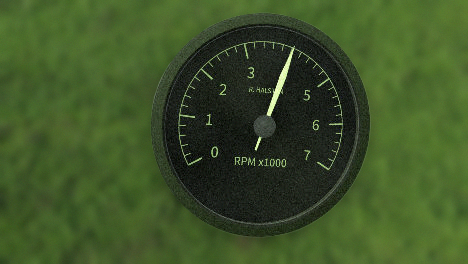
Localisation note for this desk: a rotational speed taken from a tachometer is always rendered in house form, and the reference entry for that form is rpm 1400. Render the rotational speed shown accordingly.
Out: rpm 4000
